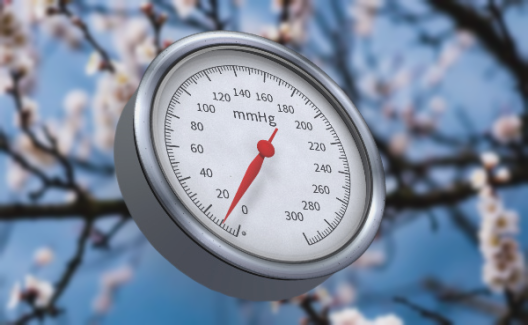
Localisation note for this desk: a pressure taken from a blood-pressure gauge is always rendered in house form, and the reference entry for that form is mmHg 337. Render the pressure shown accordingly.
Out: mmHg 10
